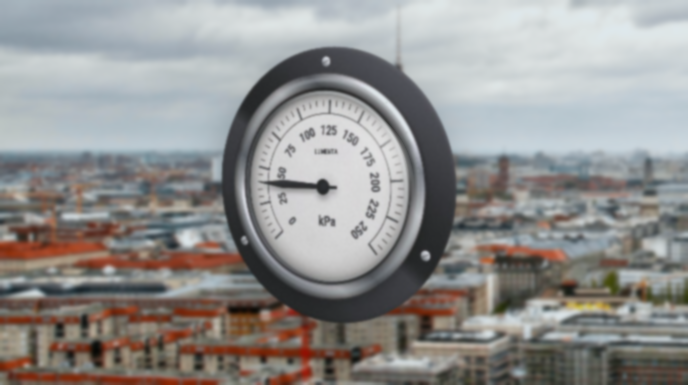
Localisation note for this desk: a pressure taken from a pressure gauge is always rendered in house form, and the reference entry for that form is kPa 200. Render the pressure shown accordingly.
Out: kPa 40
